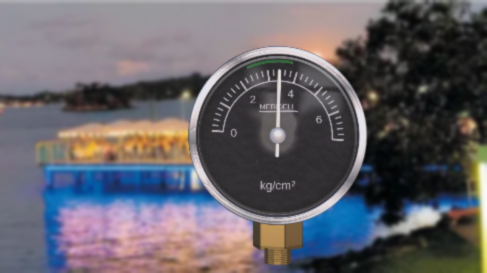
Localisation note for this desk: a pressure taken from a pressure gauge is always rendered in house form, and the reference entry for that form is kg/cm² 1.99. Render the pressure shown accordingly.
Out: kg/cm² 3.4
